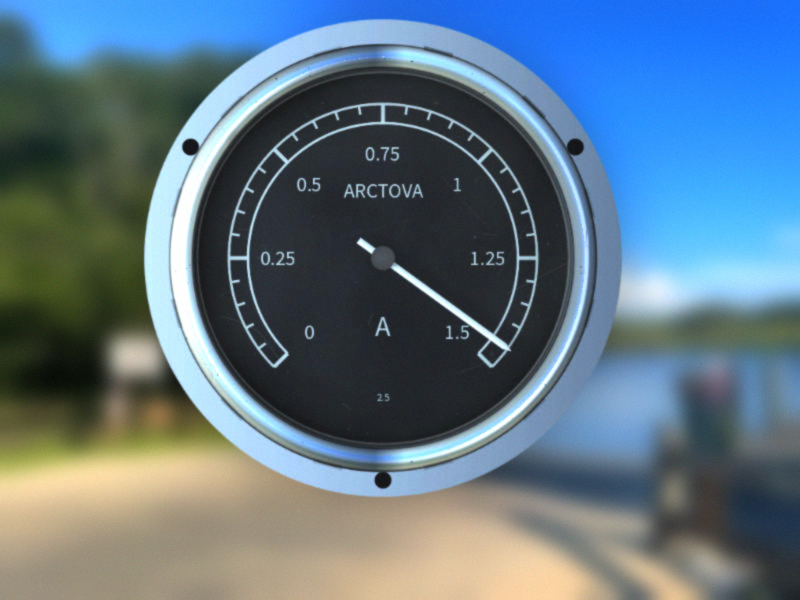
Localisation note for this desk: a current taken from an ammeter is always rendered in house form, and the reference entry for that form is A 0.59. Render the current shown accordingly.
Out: A 1.45
